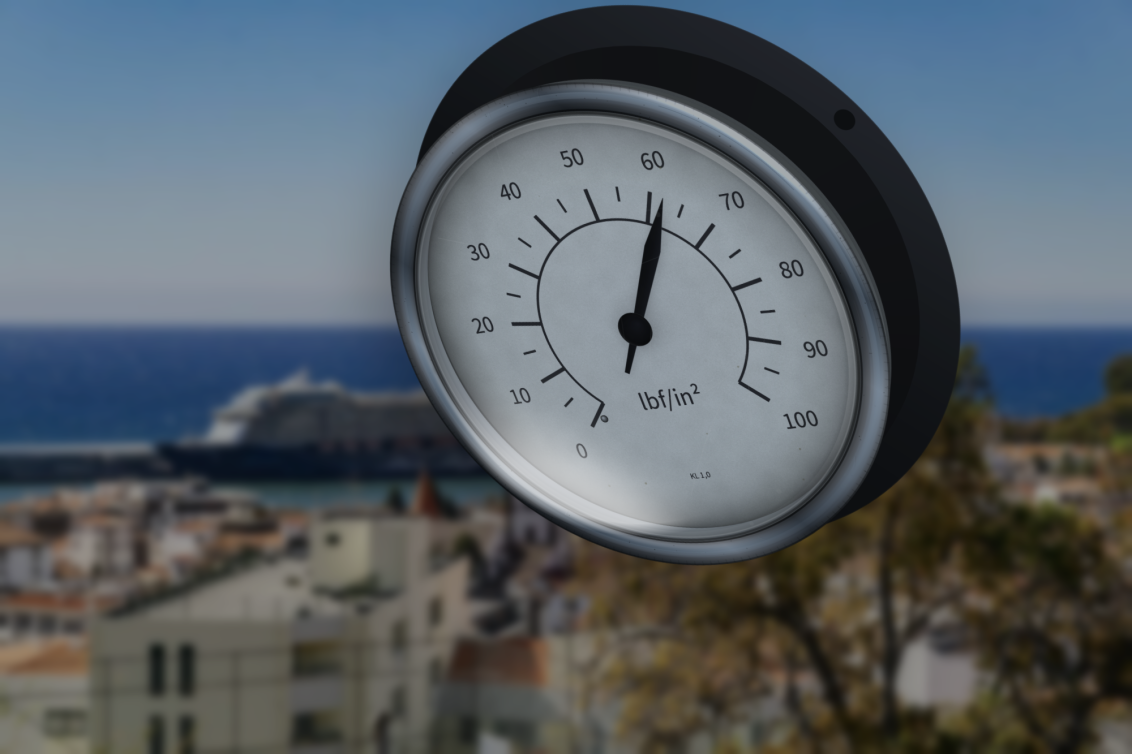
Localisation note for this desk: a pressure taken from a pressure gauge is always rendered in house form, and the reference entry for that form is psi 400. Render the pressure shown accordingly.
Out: psi 62.5
